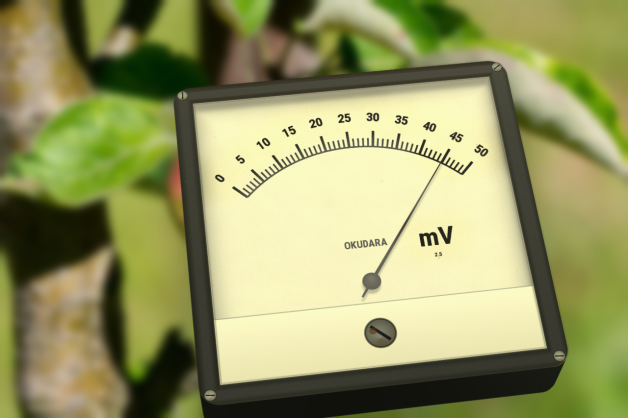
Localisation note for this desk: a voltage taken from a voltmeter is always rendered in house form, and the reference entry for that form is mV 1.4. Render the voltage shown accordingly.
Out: mV 45
